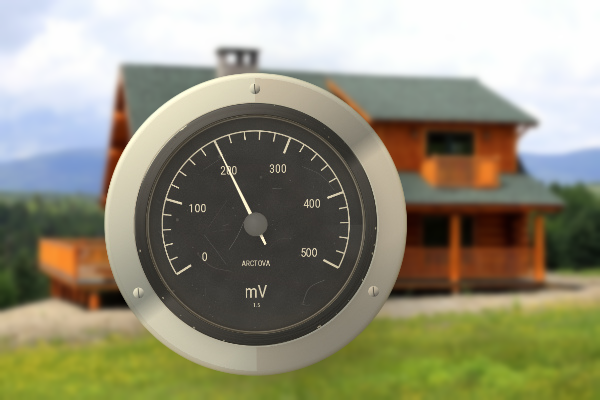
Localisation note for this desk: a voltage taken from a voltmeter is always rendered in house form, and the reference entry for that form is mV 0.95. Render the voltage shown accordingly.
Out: mV 200
